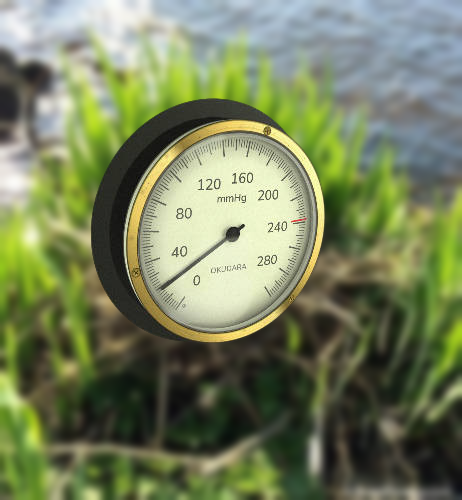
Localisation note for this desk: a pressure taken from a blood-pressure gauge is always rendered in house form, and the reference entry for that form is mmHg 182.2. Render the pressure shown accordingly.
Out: mmHg 20
